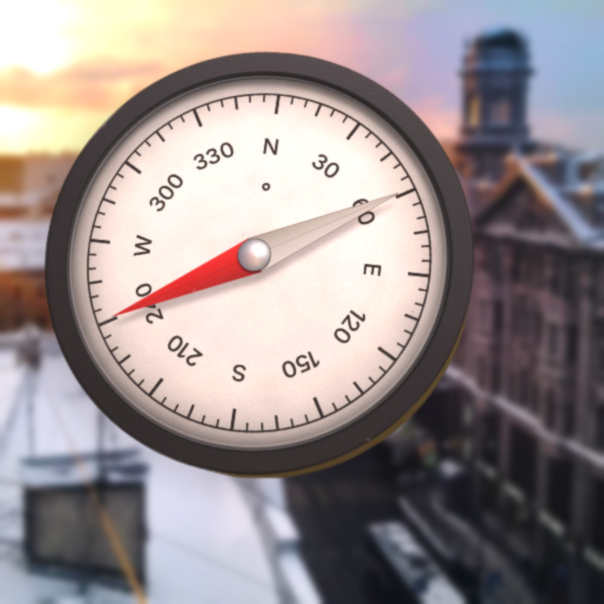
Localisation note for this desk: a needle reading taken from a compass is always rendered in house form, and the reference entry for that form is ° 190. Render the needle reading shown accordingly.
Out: ° 240
